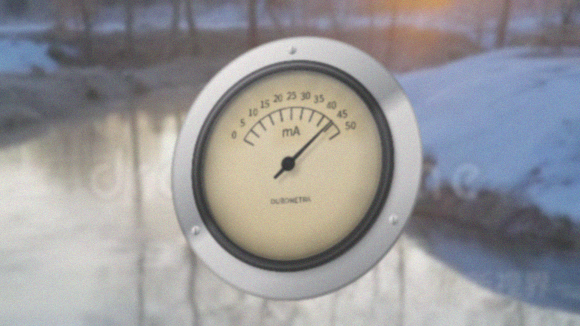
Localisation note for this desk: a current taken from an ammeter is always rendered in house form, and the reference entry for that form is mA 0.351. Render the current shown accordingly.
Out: mA 45
